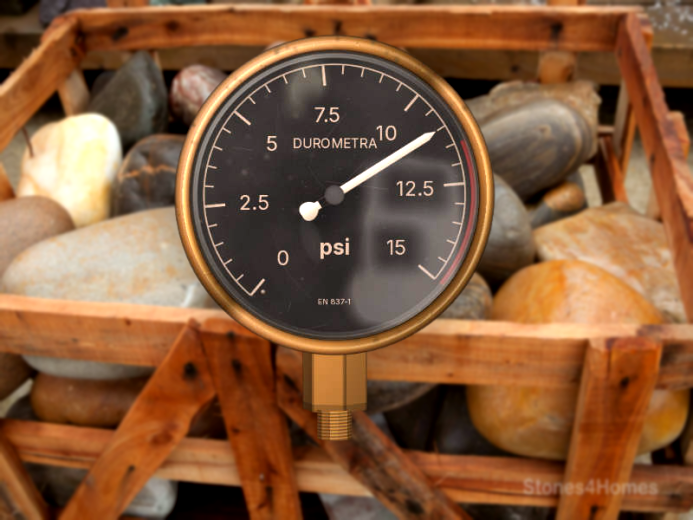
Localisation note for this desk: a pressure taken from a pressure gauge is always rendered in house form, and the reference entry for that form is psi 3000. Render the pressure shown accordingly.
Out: psi 11
